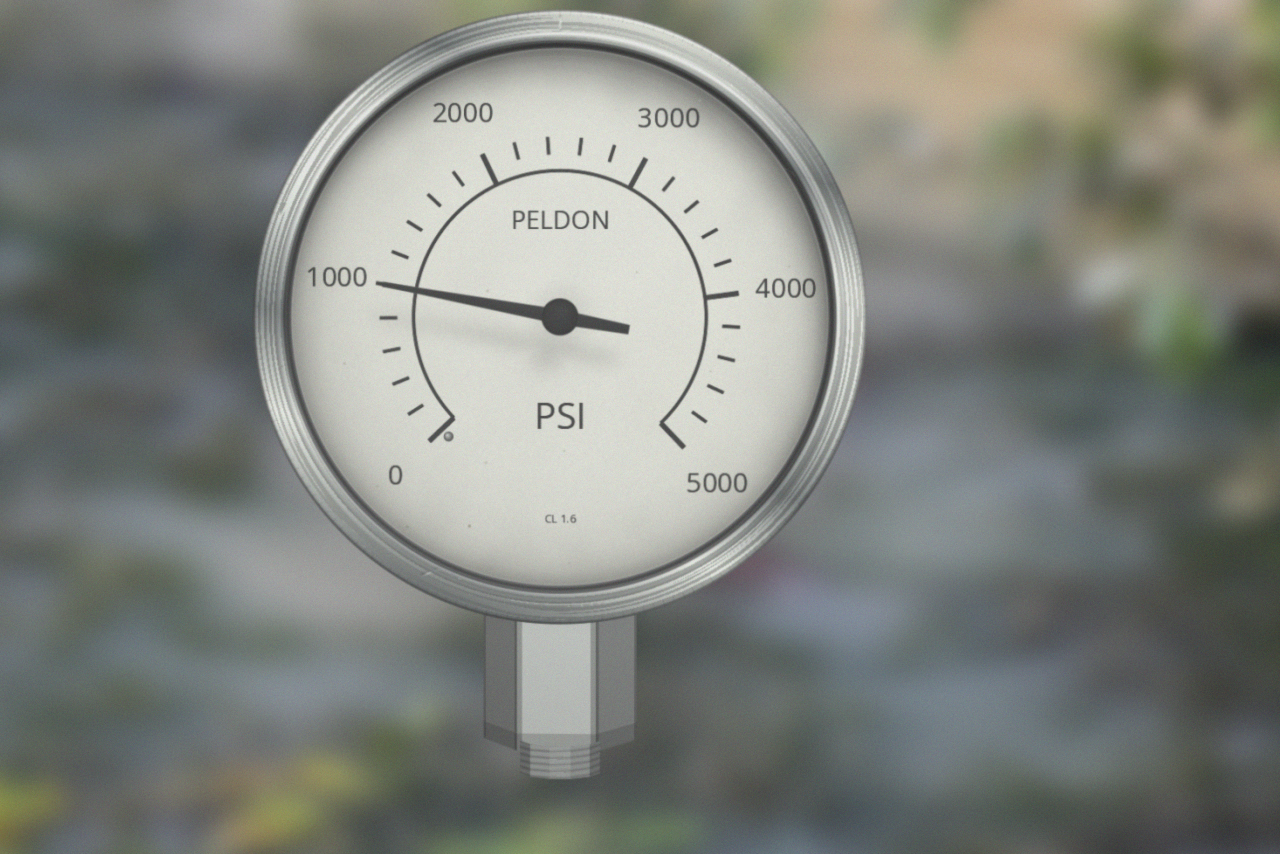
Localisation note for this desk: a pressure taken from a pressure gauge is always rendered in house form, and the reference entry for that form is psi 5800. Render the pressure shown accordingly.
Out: psi 1000
